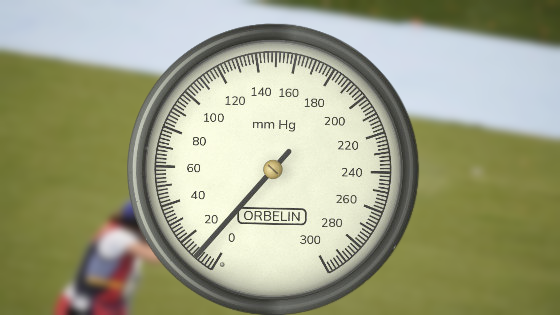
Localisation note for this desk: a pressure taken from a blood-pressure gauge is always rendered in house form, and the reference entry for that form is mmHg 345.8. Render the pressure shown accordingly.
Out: mmHg 10
